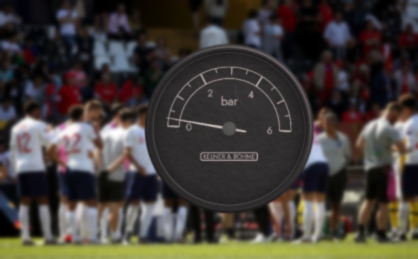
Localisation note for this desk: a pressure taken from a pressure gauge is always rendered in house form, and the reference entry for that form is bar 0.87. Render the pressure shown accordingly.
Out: bar 0.25
